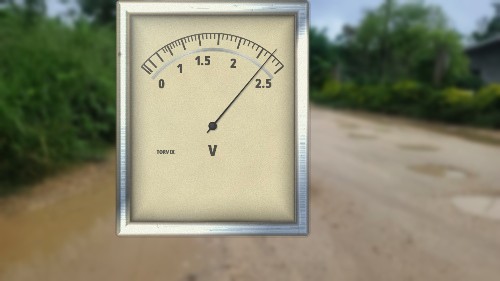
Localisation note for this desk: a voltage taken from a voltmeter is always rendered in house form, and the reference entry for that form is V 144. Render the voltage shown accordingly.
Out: V 2.35
